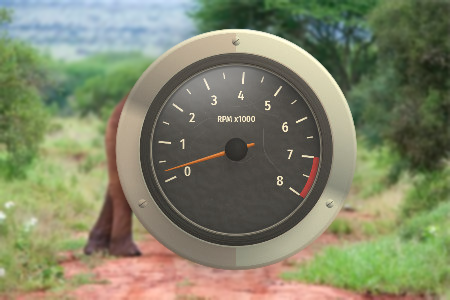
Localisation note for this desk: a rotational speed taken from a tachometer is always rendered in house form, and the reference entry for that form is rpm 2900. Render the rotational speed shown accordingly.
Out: rpm 250
